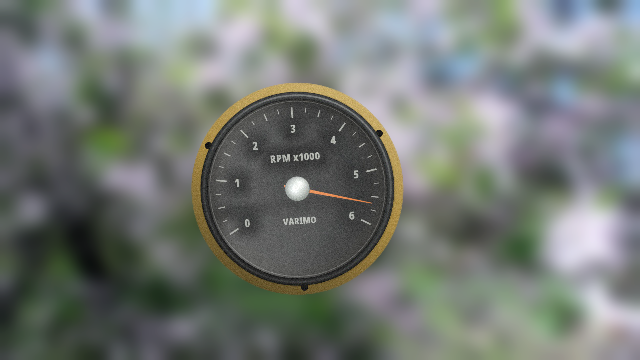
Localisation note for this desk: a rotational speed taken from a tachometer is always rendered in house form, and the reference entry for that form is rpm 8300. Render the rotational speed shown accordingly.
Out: rpm 5625
